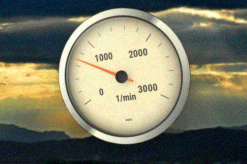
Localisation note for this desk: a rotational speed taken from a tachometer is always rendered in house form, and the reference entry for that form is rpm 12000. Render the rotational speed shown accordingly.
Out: rpm 700
